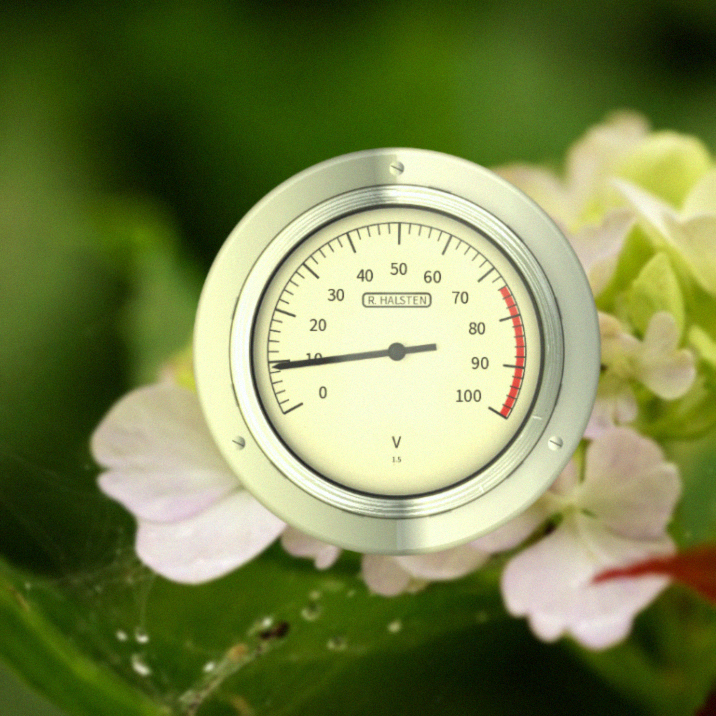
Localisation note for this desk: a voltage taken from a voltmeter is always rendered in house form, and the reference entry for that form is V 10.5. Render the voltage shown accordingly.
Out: V 9
